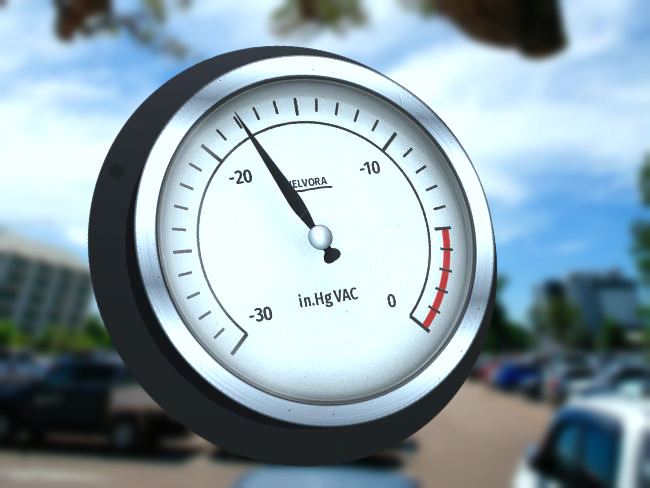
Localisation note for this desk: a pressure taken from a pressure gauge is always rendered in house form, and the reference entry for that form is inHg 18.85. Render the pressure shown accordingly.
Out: inHg -18
